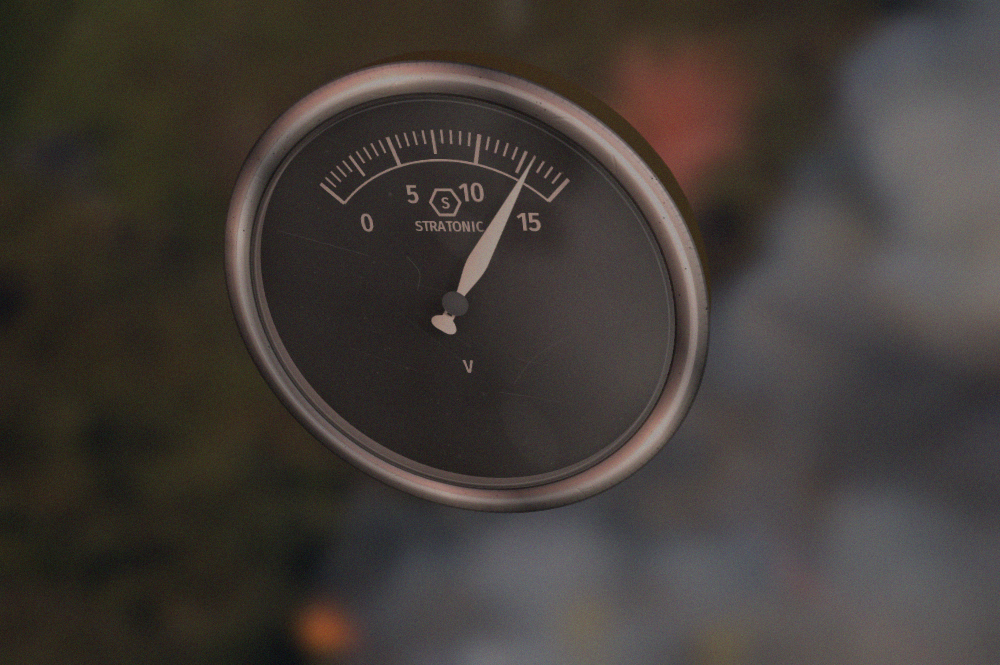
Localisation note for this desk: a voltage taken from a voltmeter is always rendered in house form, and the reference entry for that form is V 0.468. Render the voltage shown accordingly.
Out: V 13
